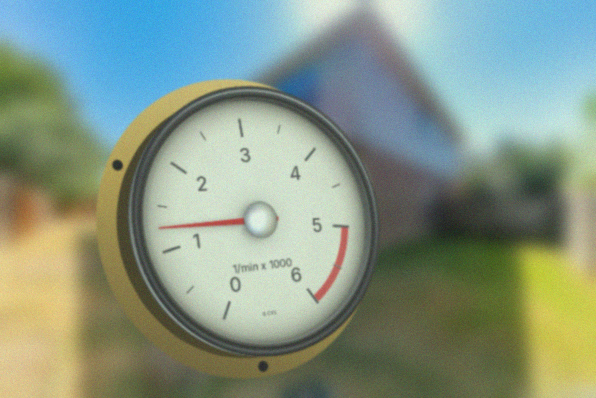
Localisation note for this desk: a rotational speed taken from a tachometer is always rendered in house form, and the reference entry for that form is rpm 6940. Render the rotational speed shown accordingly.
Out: rpm 1250
